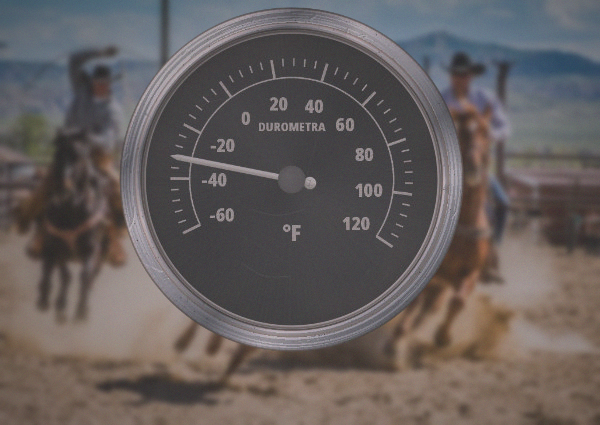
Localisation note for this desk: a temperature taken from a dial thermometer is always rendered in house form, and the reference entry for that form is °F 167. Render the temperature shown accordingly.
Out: °F -32
